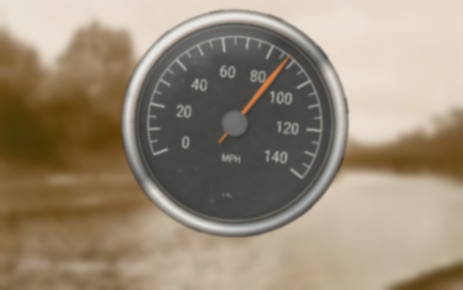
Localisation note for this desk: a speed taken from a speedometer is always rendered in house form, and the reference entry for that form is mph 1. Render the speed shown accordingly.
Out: mph 87.5
